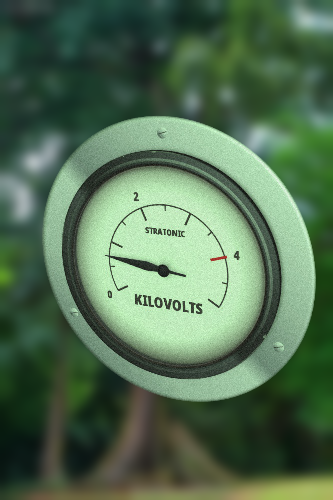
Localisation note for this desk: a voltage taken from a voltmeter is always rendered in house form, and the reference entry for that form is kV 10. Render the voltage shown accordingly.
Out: kV 0.75
